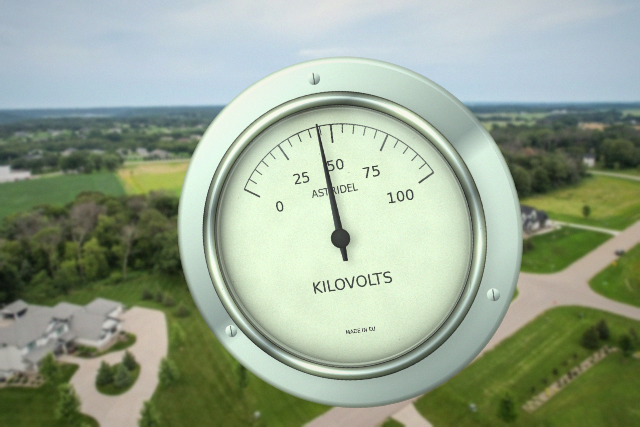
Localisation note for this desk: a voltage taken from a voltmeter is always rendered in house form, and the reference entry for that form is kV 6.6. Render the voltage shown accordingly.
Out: kV 45
